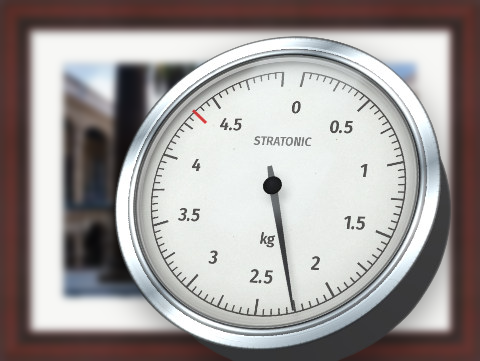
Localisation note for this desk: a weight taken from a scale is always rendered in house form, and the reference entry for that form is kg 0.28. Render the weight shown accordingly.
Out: kg 2.25
